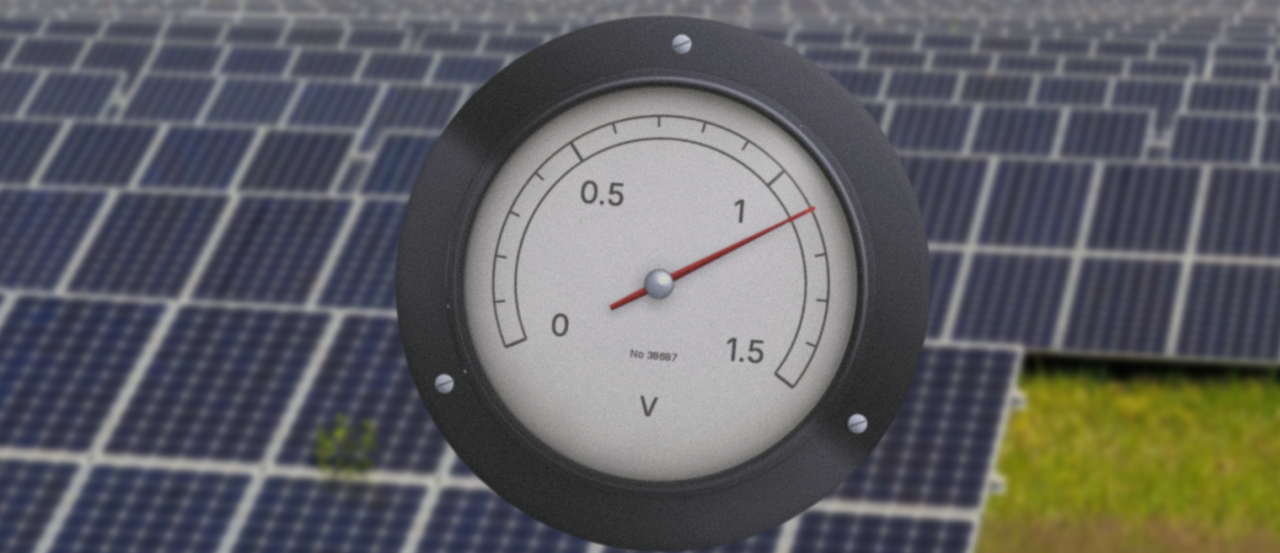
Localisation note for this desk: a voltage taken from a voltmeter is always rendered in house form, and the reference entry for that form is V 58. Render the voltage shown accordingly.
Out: V 1.1
